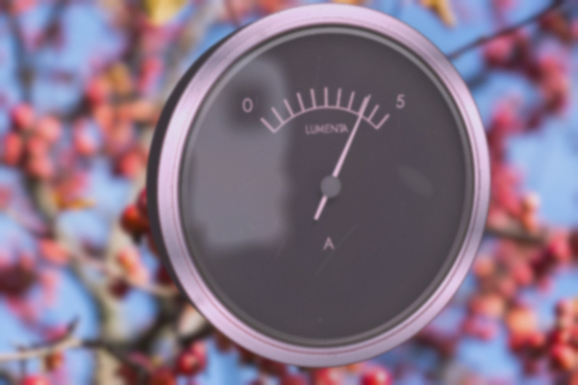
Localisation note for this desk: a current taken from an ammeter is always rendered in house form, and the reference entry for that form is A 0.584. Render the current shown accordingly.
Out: A 4
